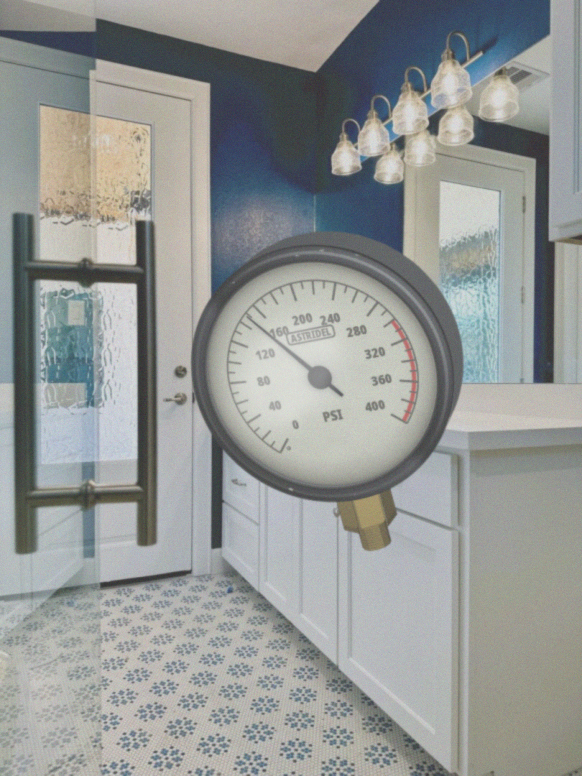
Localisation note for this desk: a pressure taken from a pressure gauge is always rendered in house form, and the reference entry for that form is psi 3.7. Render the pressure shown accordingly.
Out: psi 150
